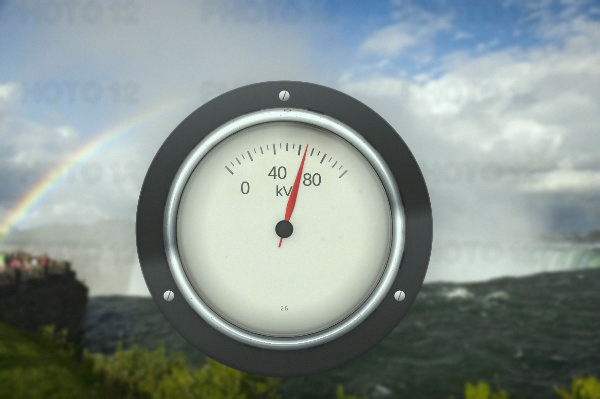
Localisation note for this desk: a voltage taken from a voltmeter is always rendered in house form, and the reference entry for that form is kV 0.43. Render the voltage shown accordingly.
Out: kV 65
